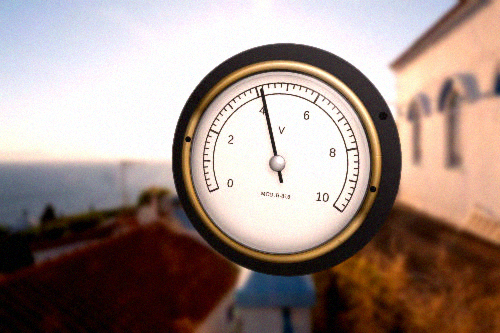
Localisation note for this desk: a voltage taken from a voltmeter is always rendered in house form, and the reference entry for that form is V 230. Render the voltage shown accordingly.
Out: V 4.2
